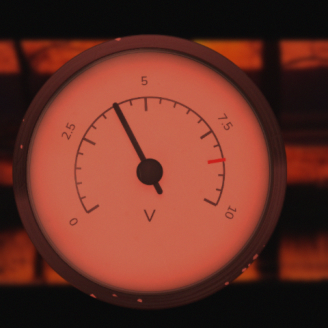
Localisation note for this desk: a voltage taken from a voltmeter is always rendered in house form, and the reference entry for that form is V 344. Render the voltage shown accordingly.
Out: V 4
